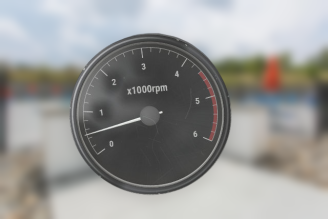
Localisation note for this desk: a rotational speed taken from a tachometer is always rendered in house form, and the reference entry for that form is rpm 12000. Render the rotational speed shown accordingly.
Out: rpm 500
